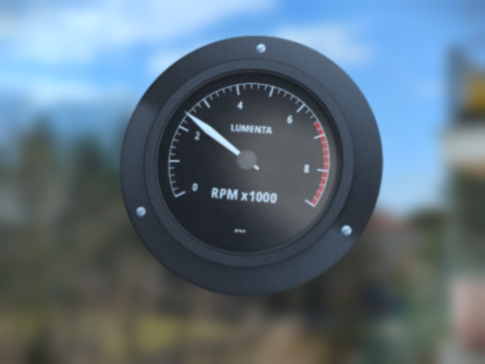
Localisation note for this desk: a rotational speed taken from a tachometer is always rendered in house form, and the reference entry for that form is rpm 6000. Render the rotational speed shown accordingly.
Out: rpm 2400
